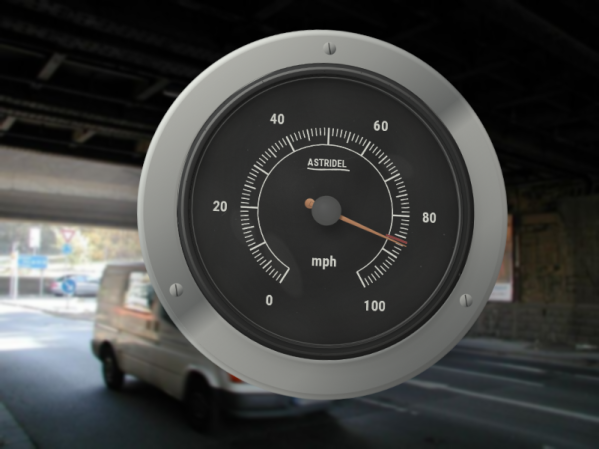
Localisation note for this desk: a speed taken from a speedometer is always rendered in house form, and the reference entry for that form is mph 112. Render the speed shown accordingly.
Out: mph 87
